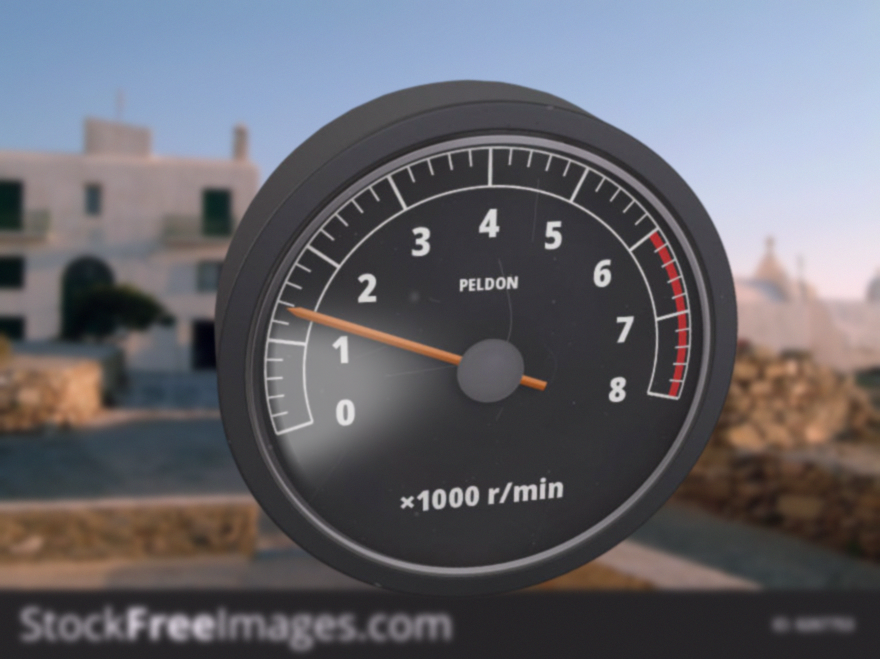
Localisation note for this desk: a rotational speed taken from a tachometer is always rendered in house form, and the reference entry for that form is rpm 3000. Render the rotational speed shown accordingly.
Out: rpm 1400
